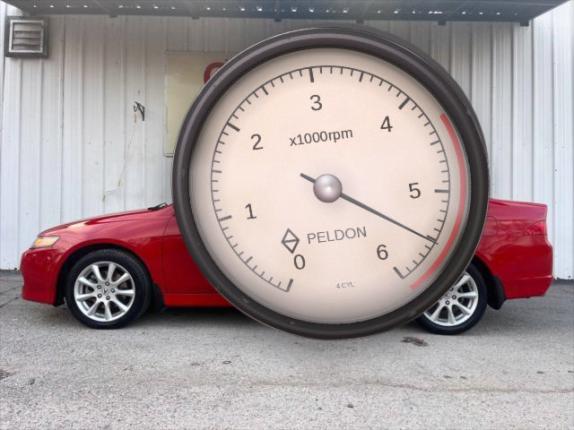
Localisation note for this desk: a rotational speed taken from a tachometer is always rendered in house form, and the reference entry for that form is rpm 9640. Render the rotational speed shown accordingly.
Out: rpm 5500
